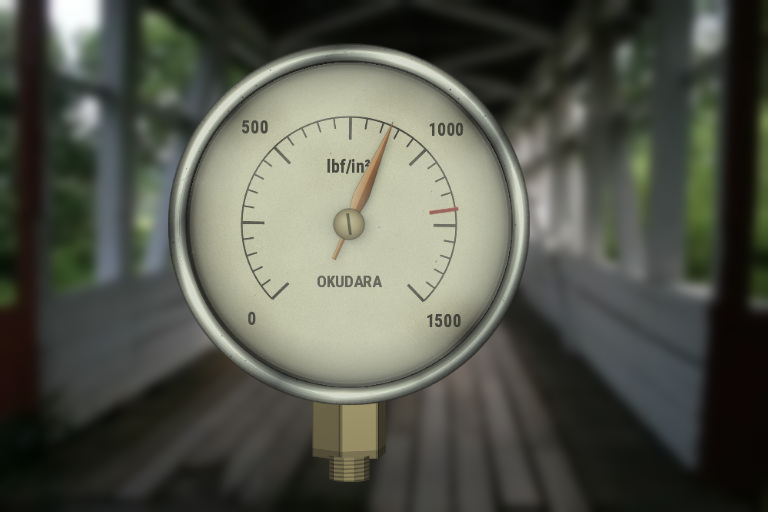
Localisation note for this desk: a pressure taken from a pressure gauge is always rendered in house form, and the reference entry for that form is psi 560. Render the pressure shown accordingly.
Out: psi 875
